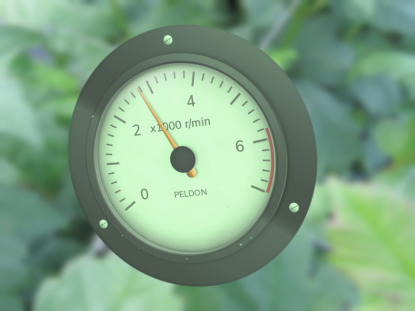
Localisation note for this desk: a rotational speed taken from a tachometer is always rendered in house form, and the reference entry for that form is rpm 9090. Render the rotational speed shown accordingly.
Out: rpm 2800
